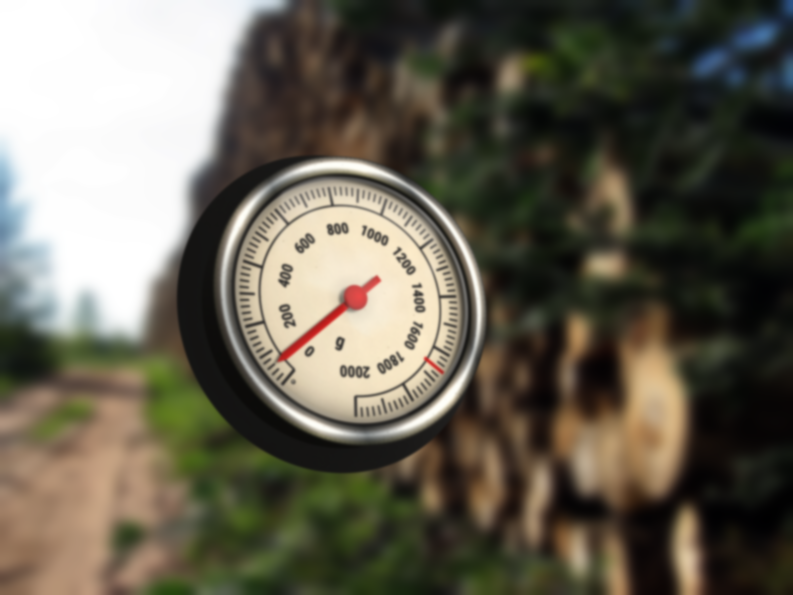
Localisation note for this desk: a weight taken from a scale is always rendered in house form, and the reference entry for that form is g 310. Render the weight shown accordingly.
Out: g 60
